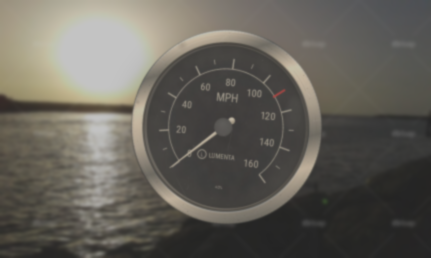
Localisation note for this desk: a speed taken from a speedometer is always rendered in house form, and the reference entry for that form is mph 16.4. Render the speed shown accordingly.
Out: mph 0
